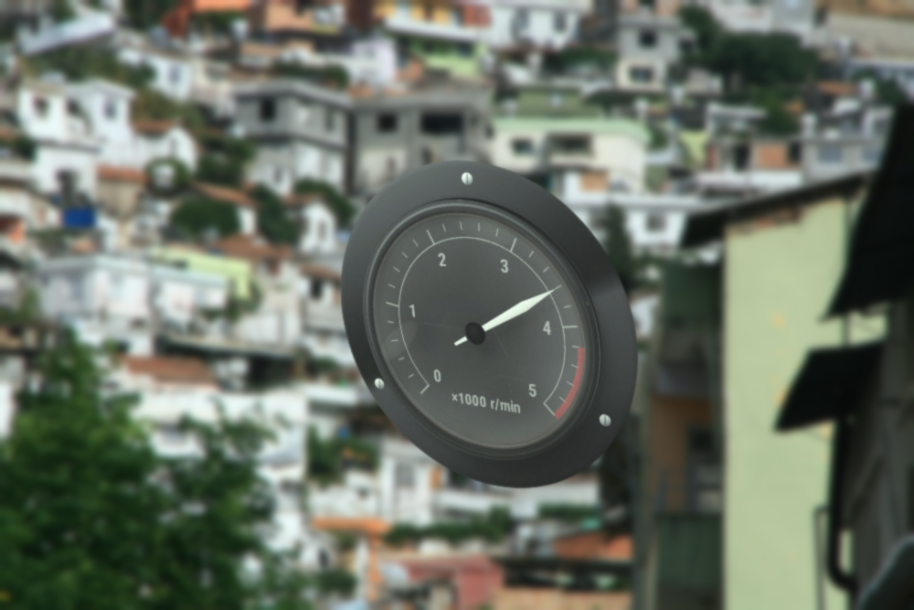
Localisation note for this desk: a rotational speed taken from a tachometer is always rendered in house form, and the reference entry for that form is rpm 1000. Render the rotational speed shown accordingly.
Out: rpm 3600
